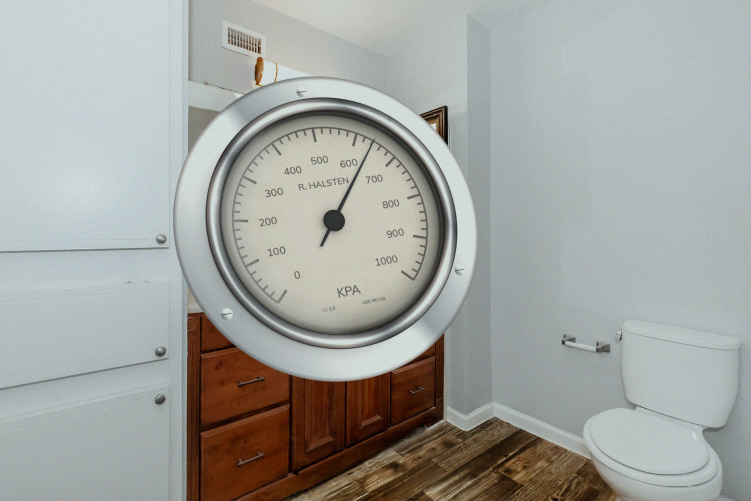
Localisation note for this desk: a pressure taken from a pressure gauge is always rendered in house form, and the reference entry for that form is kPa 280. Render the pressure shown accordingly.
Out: kPa 640
